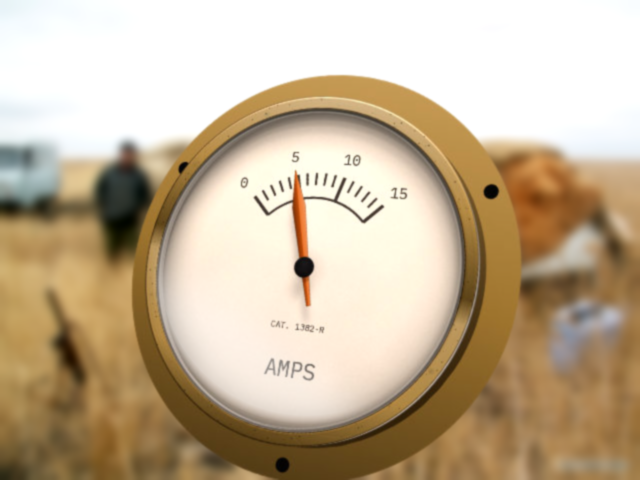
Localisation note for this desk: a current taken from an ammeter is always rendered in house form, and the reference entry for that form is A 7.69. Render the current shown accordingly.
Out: A 5
